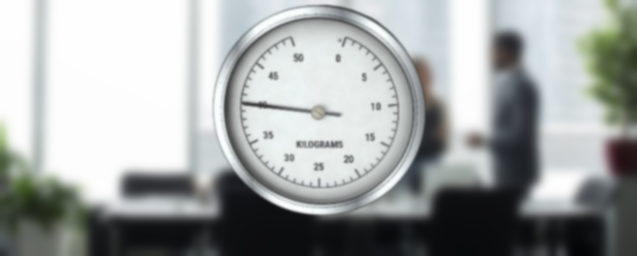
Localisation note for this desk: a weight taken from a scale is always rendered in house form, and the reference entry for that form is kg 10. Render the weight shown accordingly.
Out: kg 40
